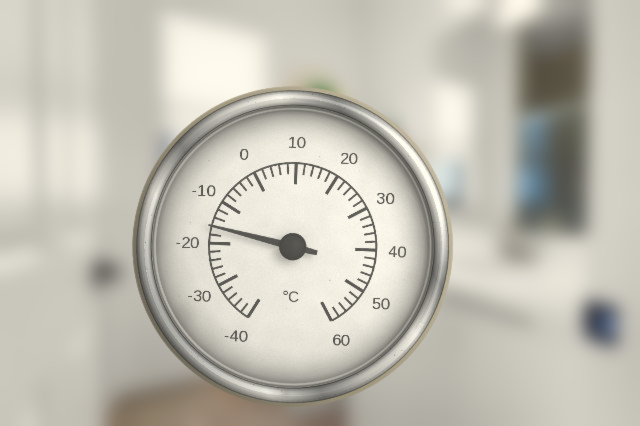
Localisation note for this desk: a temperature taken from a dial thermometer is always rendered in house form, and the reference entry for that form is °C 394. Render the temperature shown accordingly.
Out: °C -16
